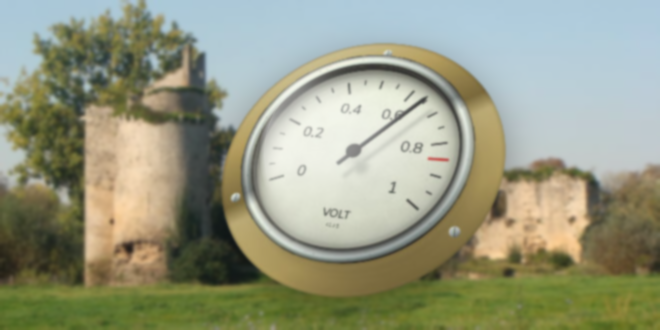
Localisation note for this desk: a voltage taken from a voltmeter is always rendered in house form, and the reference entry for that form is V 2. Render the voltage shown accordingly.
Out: V 0.65
